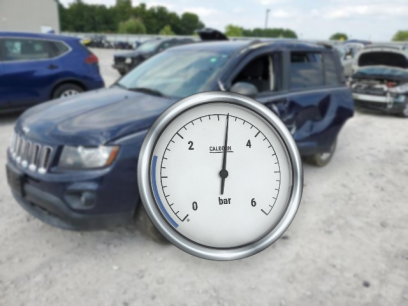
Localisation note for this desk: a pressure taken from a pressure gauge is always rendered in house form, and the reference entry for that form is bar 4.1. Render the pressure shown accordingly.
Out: bar 3.2
